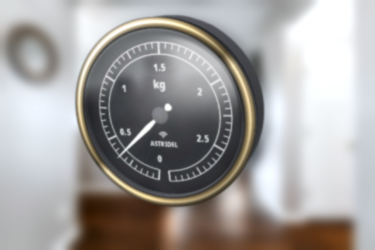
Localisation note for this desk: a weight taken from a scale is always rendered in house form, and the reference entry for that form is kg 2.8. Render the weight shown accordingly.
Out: kg 0.35
